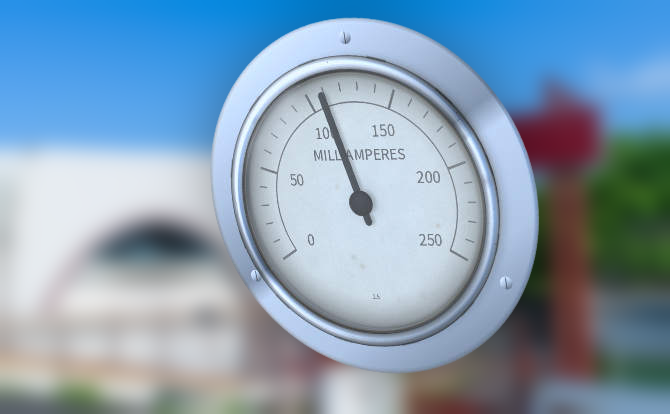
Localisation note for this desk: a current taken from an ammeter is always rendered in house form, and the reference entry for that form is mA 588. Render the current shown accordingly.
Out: mA 110
